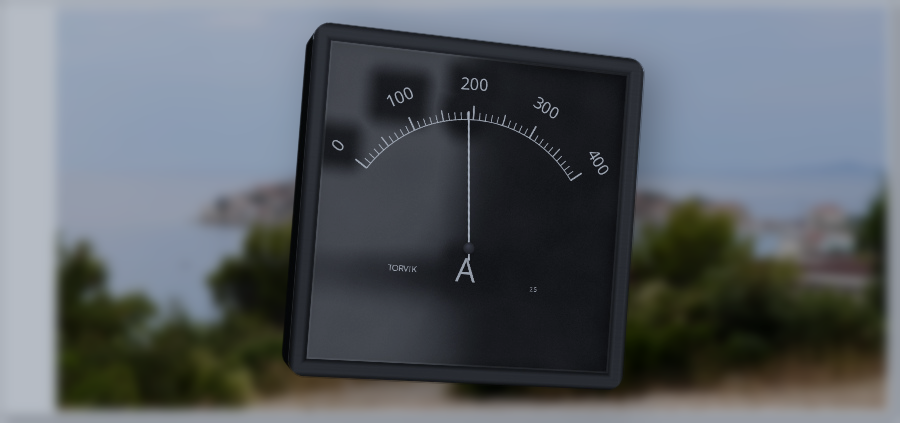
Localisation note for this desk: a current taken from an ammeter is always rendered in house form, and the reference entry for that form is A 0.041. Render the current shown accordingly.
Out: A 190
